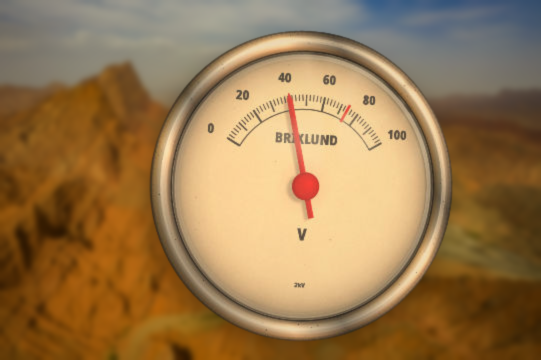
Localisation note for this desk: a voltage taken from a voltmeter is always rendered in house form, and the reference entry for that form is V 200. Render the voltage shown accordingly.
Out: V 40
